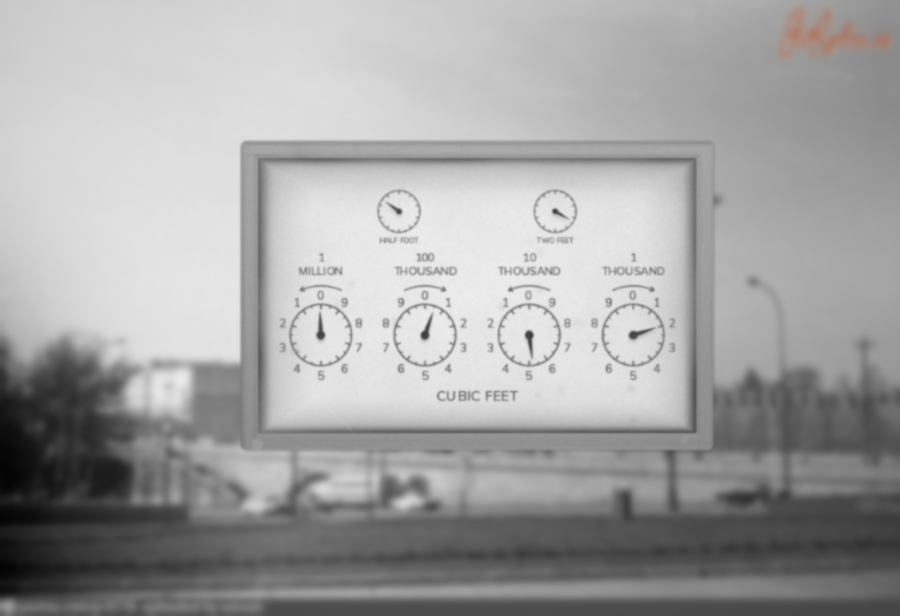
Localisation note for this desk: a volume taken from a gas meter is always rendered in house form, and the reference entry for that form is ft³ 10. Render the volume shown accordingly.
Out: ft³ 5200
